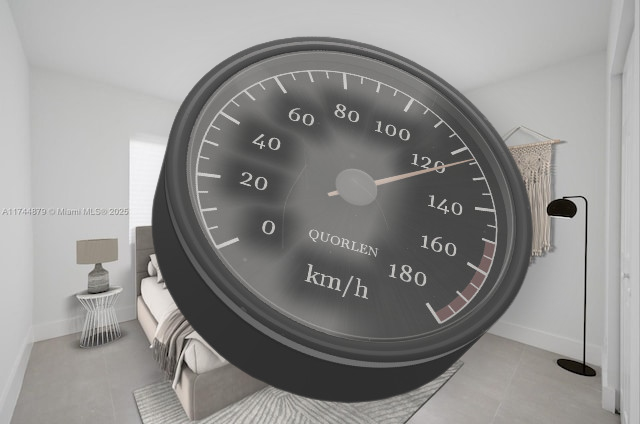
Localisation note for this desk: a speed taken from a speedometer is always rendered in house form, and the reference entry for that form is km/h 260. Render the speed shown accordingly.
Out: km/h 125
